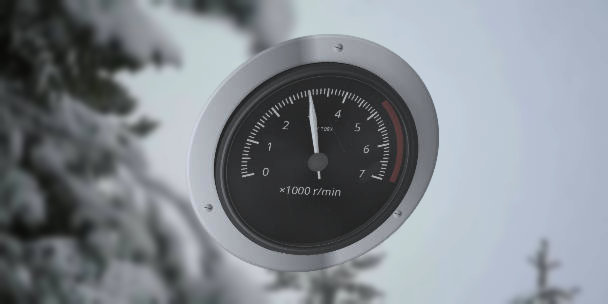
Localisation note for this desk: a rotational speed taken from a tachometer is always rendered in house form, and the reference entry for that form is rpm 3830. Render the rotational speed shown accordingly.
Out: rpm 3000
